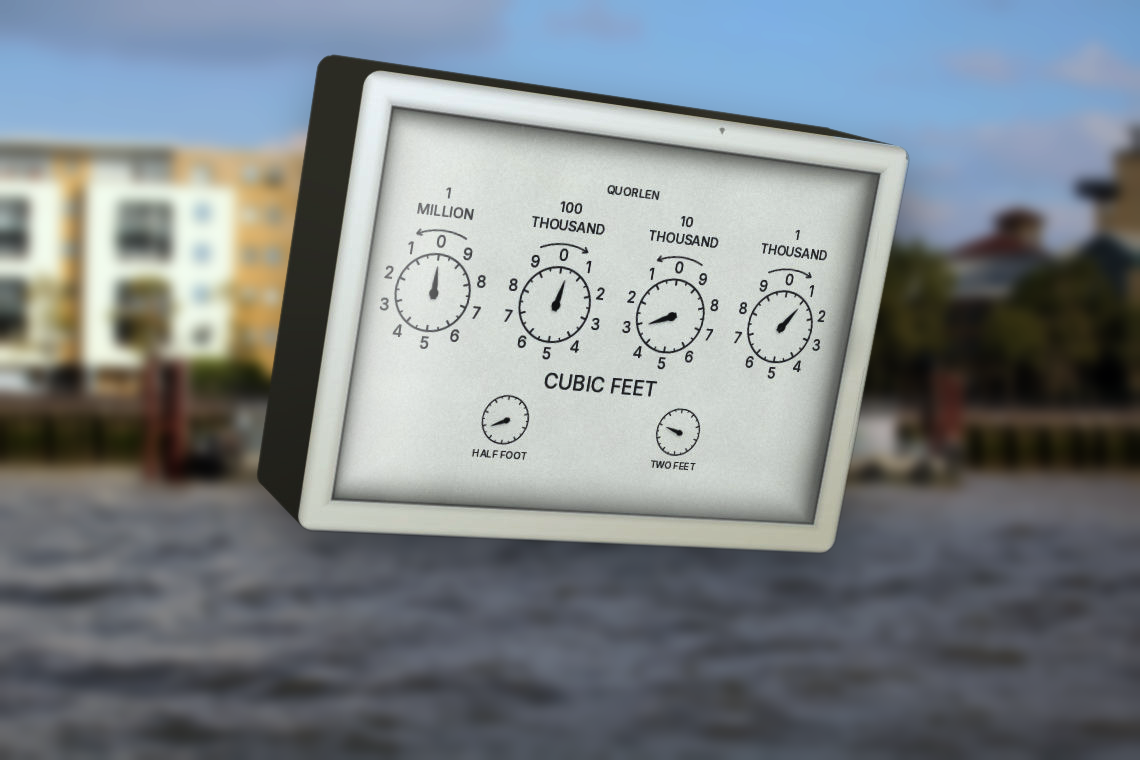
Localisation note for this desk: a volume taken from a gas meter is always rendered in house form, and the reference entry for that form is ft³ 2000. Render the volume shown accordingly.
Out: ft³ 3100
